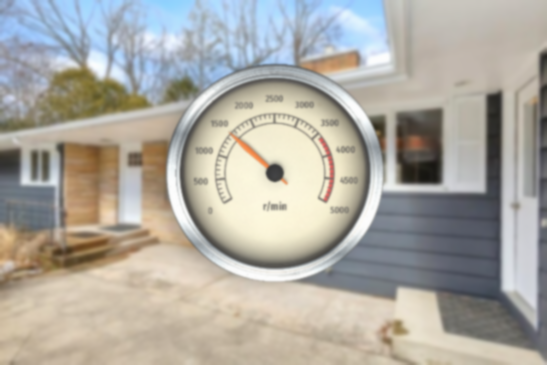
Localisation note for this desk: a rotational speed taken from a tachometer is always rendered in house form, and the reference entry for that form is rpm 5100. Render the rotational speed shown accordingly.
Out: rpm 1500
